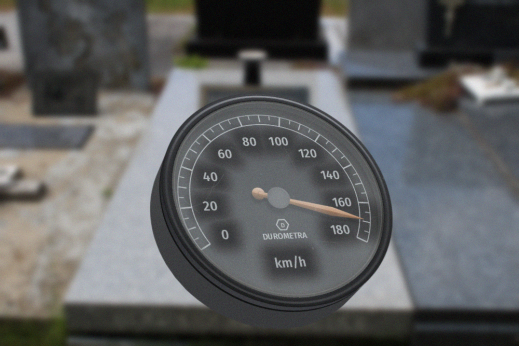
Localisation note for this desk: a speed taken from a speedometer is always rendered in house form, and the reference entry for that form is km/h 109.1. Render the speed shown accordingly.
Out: km/h 170
